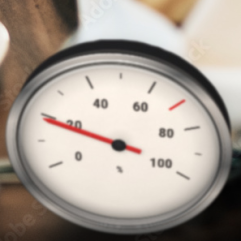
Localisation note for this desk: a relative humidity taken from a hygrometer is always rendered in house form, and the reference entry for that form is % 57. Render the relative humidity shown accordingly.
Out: % 20
